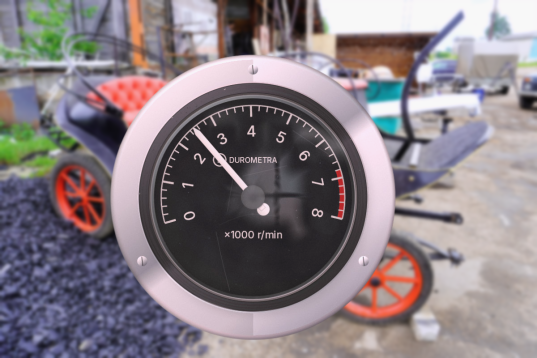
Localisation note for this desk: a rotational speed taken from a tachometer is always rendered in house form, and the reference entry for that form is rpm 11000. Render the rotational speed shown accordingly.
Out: rpm 2500
